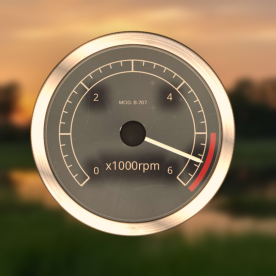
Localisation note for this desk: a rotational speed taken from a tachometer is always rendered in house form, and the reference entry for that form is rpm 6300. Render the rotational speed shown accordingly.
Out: rpm 5500
